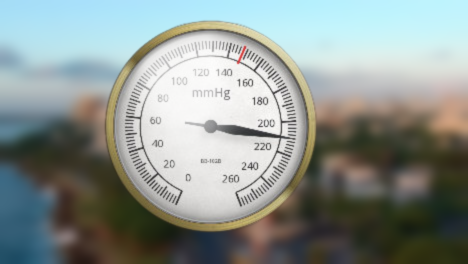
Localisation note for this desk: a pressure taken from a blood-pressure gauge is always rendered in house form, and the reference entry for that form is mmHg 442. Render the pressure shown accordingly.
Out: mmHg 210
